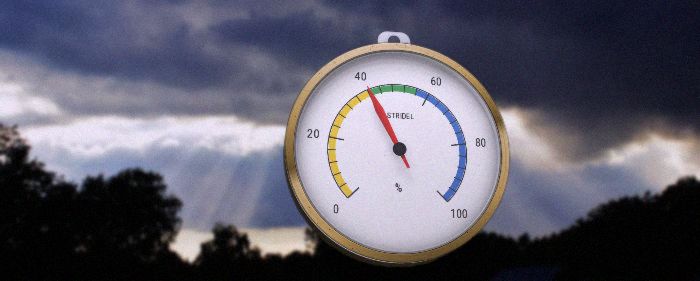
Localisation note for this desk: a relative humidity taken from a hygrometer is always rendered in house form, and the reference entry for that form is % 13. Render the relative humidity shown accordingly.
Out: % 40
